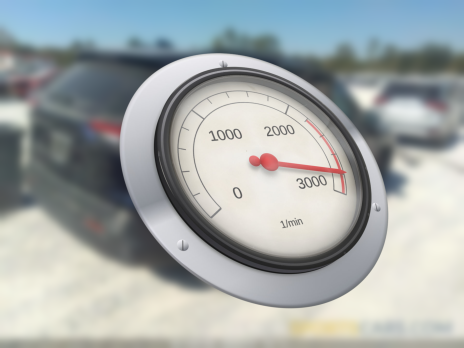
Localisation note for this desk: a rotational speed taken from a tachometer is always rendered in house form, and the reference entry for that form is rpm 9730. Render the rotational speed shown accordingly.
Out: rpm 2800
